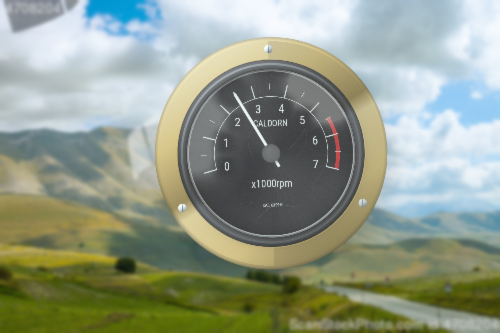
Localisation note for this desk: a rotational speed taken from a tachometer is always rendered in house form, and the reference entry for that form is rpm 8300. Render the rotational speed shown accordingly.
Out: rpm 2500
